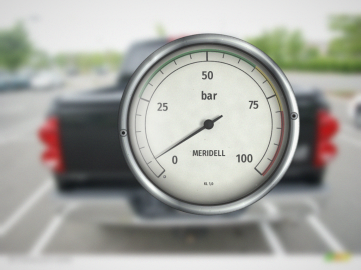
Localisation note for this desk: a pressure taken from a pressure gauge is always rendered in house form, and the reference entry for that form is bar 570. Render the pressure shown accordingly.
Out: bar 5
